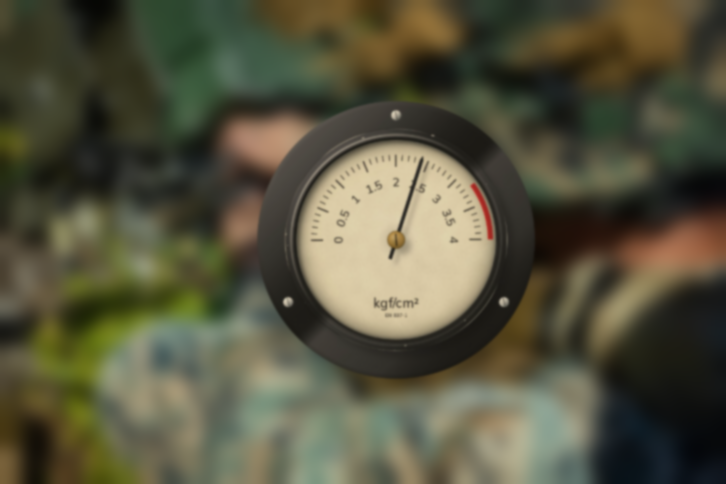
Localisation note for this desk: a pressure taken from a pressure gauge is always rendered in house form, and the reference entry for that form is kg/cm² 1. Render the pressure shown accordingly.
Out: kg/cm² 2.4
